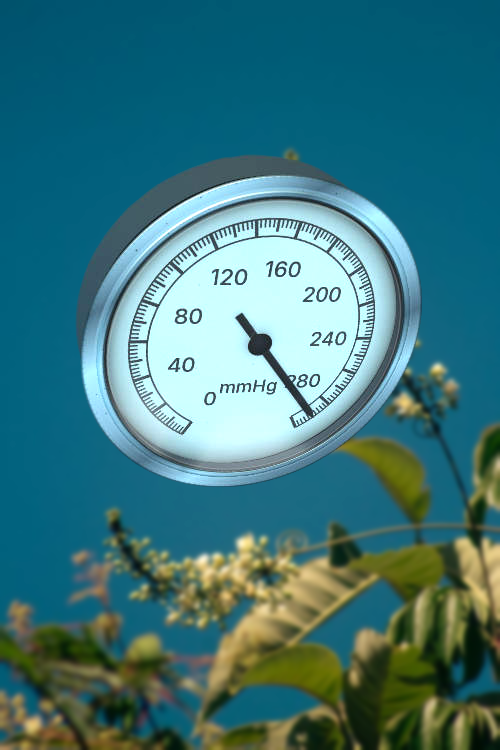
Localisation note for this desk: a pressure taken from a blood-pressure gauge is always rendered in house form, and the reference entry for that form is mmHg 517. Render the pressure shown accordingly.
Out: mmHg 290
